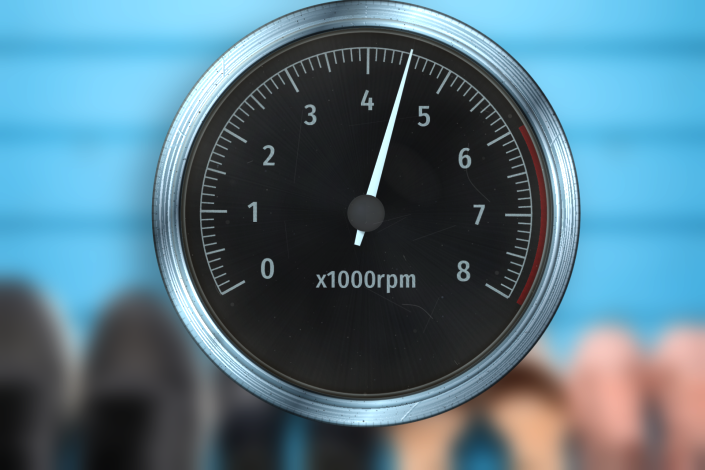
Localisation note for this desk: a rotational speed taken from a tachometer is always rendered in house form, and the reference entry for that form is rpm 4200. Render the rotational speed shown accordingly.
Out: rpm 4500
